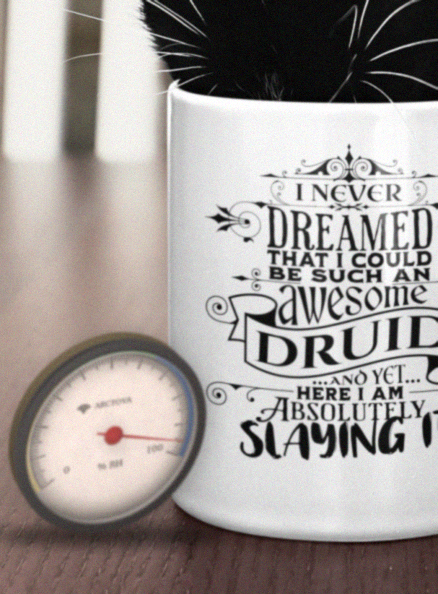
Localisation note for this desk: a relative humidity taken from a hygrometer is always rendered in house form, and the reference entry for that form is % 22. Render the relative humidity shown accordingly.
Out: % 95
